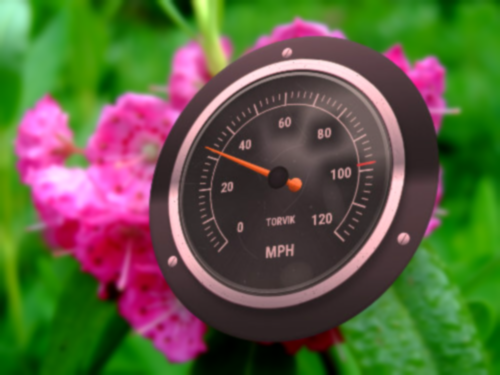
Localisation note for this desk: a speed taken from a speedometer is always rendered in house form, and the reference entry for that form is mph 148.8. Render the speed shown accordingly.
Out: mph 32
